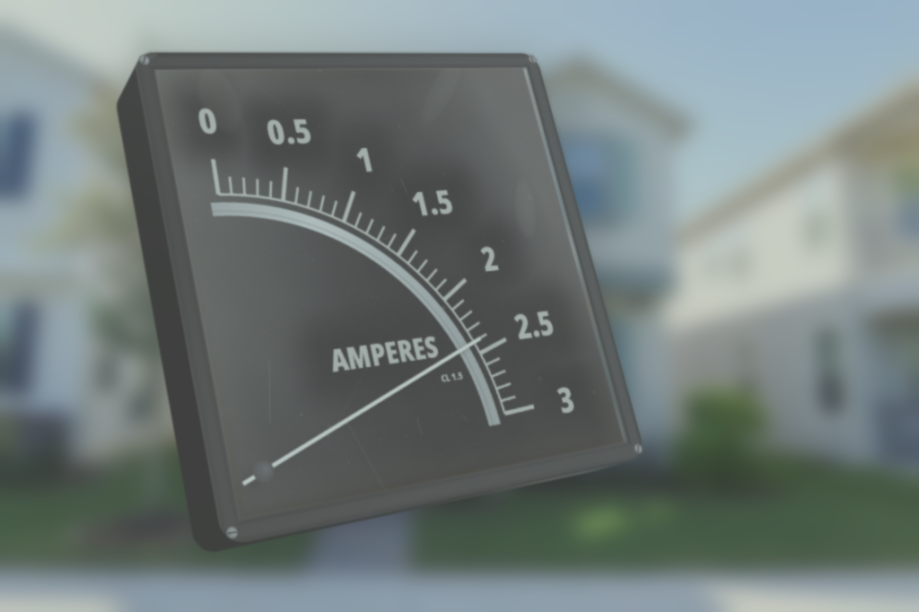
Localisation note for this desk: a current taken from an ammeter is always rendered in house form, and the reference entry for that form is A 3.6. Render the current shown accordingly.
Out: A 2.4
